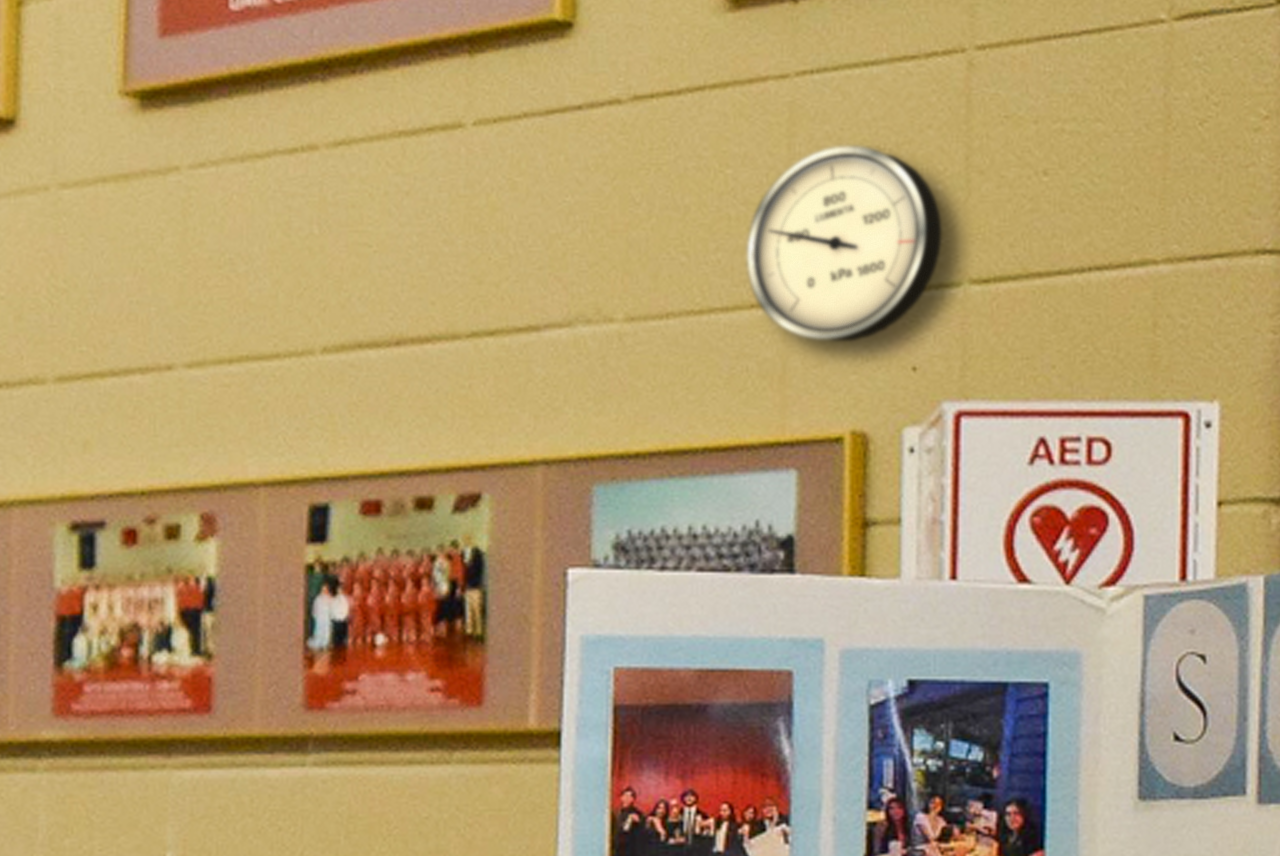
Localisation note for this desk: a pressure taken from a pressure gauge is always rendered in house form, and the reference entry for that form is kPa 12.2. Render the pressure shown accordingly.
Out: kPa 400
